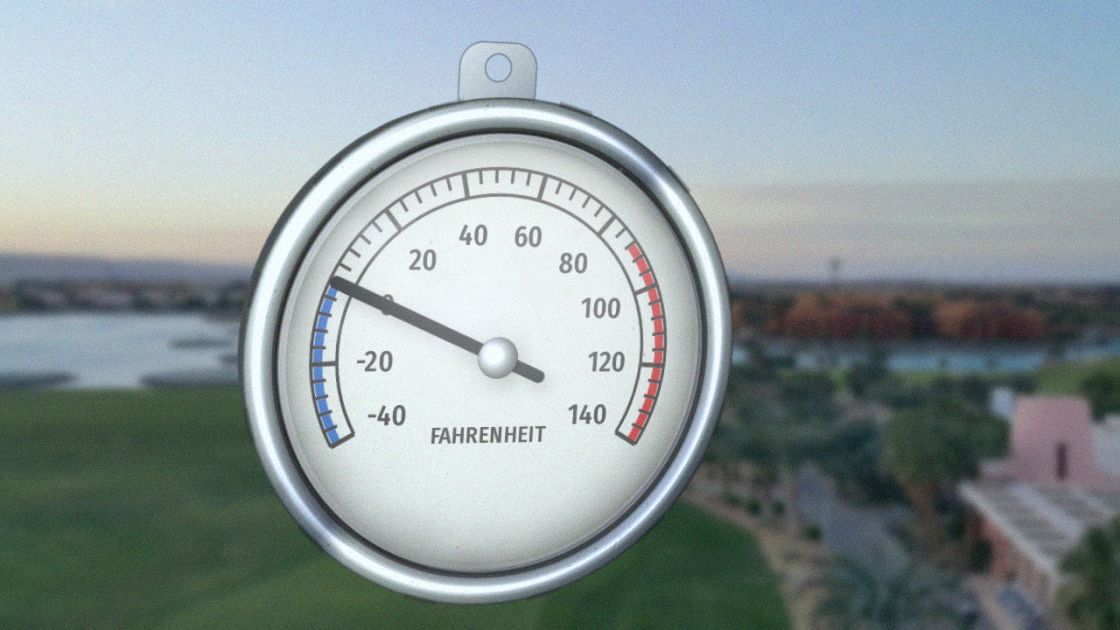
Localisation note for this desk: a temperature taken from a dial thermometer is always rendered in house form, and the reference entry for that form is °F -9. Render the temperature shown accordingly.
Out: °F 0
